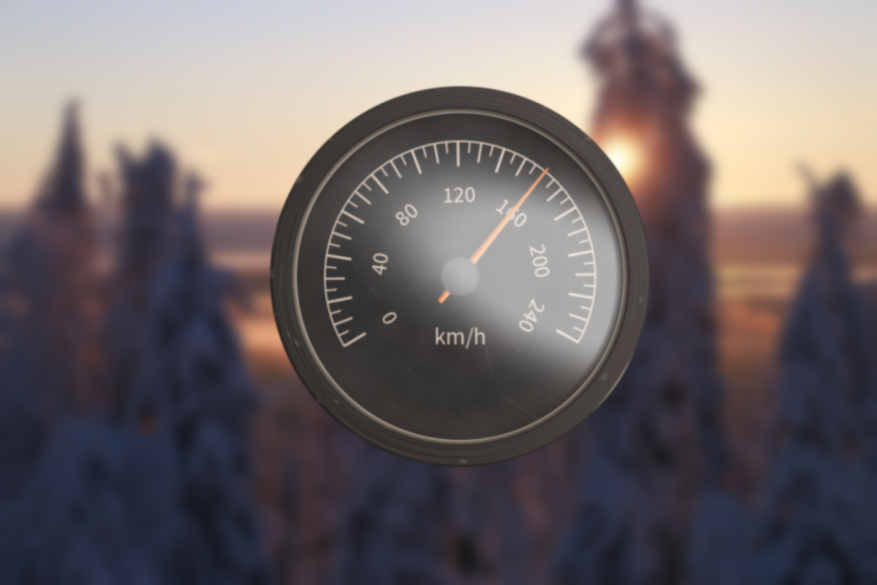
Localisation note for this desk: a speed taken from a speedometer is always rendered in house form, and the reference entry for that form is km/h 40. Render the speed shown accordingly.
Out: km/h 160
